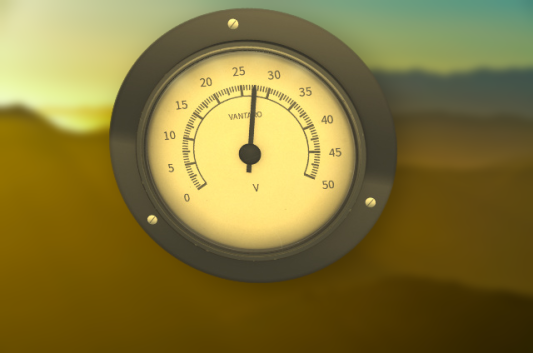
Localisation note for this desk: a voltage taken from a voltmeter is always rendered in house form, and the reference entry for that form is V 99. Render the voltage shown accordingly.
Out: V 27.5
